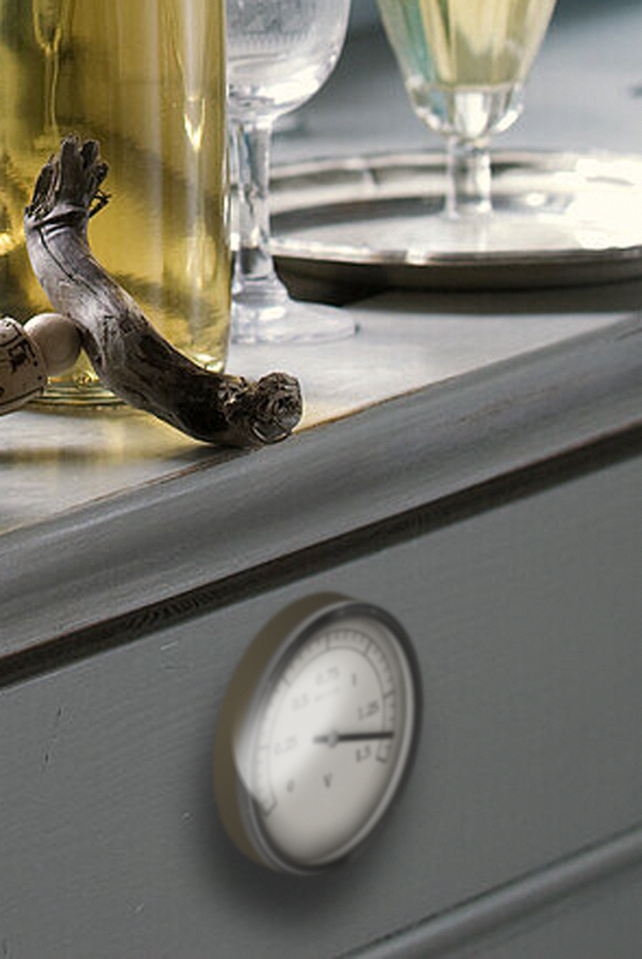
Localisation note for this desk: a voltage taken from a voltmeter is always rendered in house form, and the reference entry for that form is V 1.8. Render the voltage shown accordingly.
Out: V 1.4
